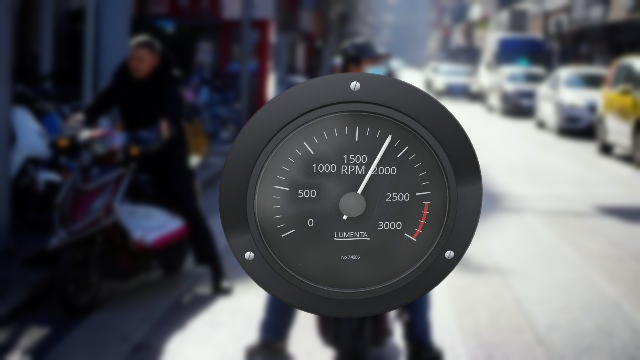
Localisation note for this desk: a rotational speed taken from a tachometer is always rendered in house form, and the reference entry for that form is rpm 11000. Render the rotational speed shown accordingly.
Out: rpm 1800
